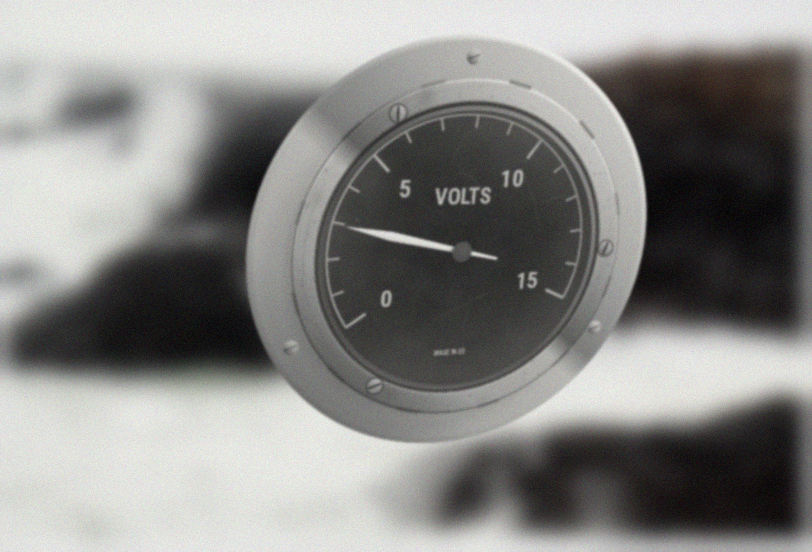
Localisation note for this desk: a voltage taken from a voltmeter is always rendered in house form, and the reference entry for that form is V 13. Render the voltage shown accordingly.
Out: V 3
